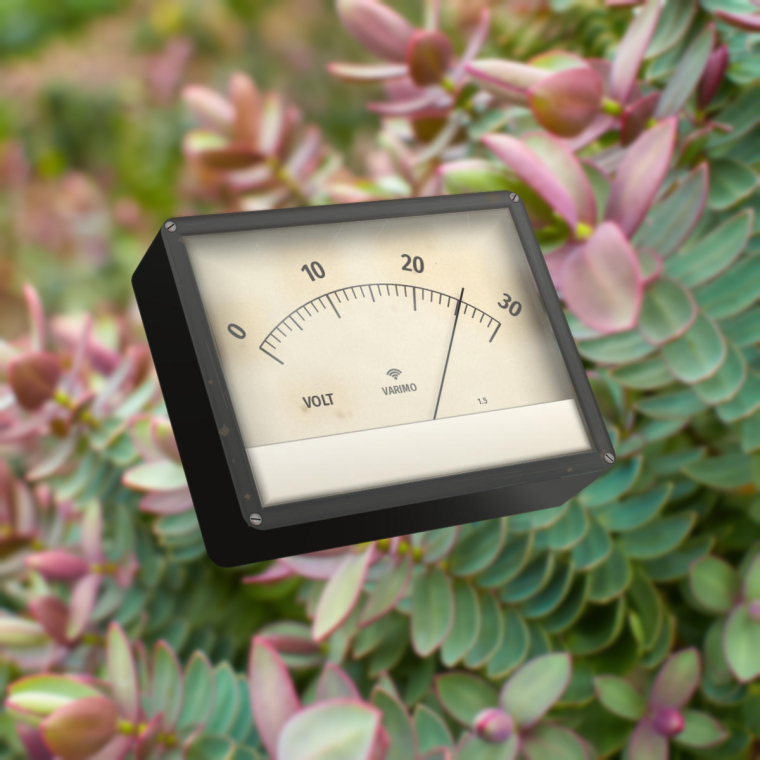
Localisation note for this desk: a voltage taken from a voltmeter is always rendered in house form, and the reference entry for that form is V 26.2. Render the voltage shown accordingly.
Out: V 25
